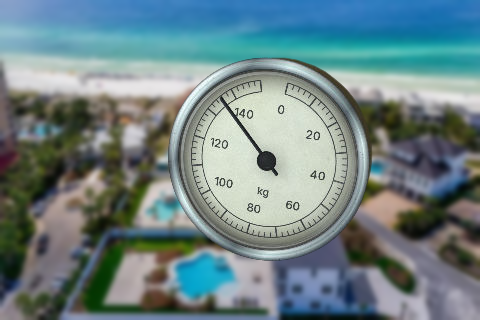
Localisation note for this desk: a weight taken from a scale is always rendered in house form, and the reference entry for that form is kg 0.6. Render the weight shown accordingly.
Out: kg 136
